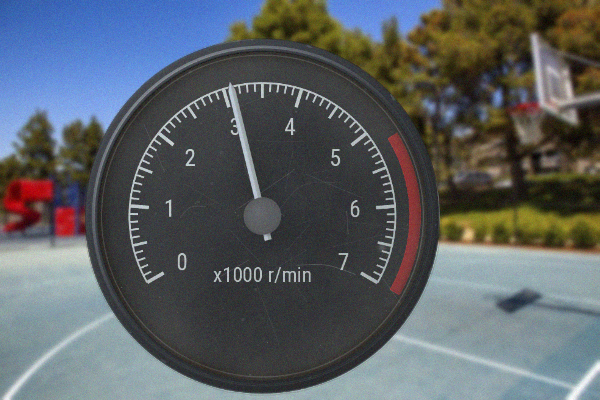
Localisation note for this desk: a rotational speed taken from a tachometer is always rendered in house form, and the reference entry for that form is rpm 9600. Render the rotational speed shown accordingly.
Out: rpm 3100
